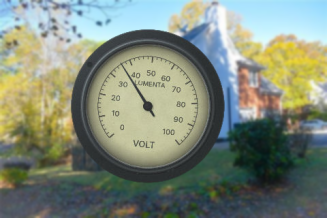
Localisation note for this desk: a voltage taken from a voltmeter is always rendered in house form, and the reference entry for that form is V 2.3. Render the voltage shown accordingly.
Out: V 36
